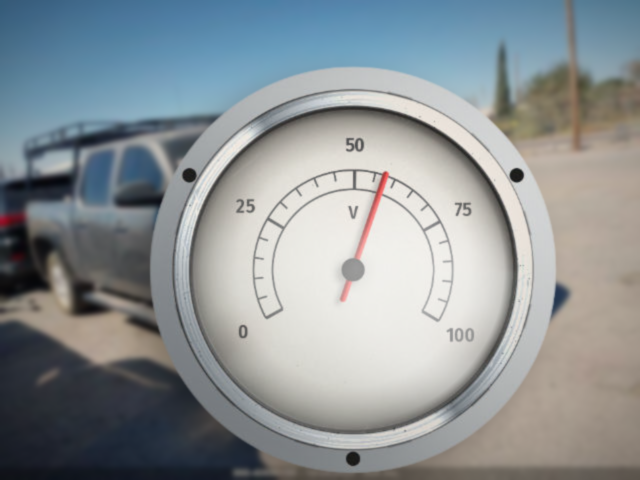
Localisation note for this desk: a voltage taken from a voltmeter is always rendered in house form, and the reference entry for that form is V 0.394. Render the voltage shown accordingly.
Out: V 57.5
